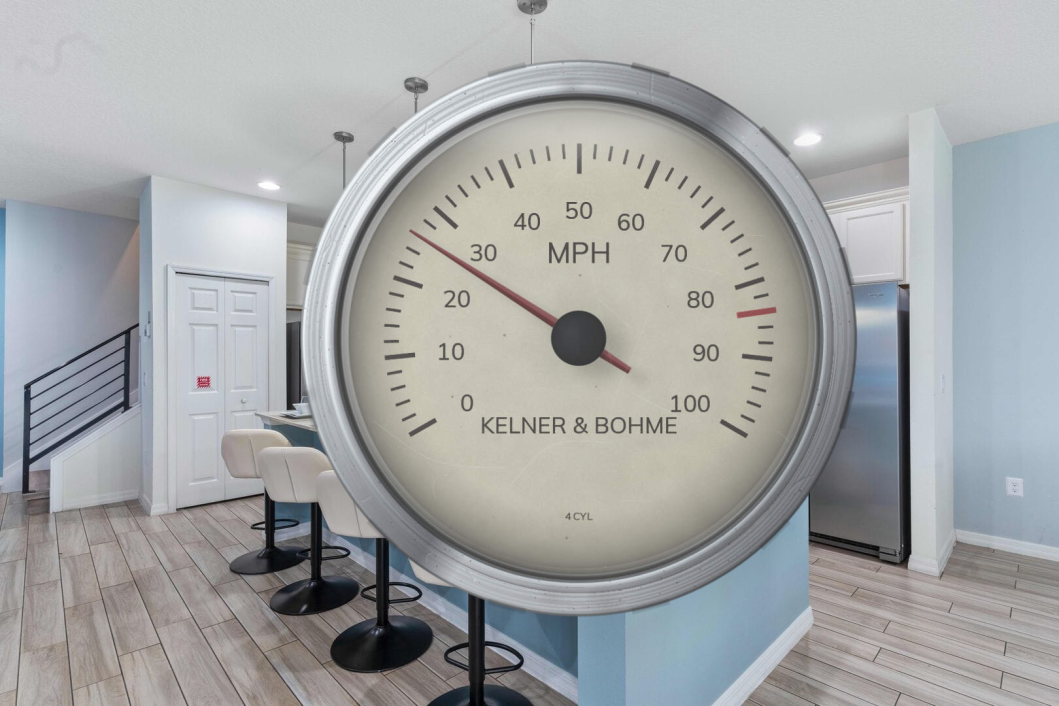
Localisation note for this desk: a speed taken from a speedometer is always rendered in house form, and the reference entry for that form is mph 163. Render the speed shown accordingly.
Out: mph 26
